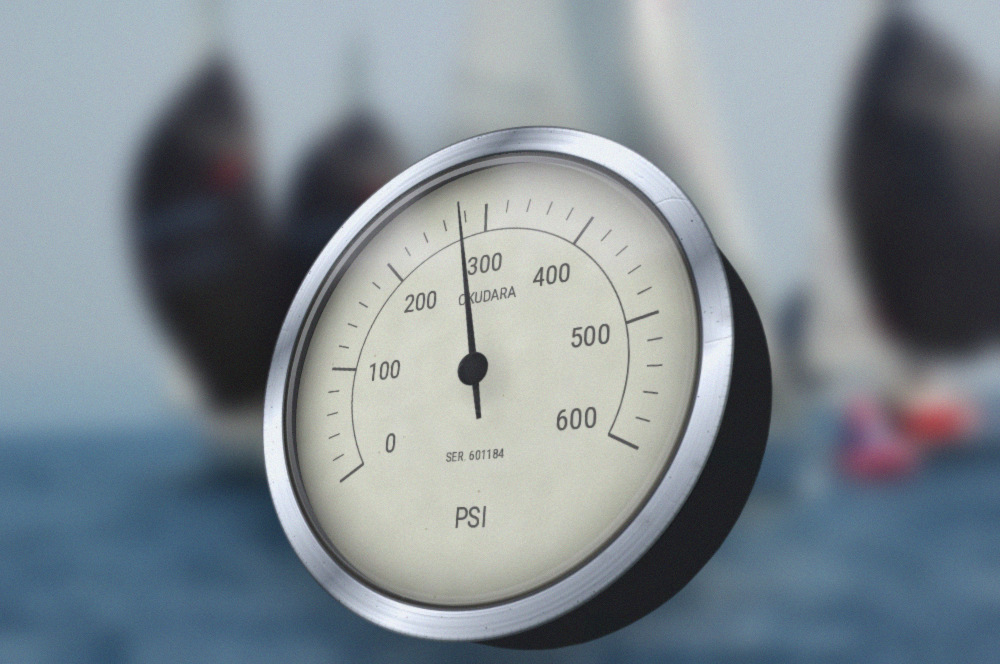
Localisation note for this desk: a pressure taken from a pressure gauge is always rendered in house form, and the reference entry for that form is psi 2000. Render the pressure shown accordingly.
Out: psi 280
